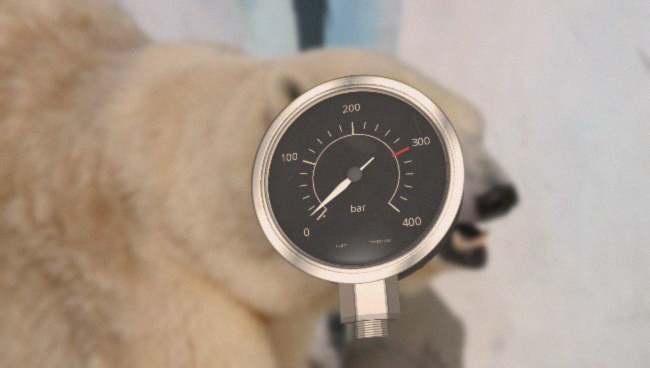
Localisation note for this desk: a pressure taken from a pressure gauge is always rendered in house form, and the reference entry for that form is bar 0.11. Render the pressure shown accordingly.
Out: bar 10
